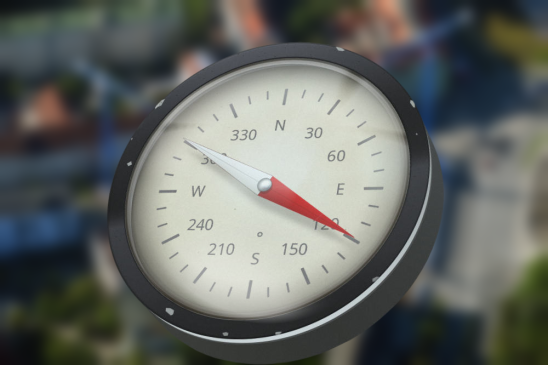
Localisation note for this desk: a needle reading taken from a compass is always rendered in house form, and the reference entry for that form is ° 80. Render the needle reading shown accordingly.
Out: ° 120
